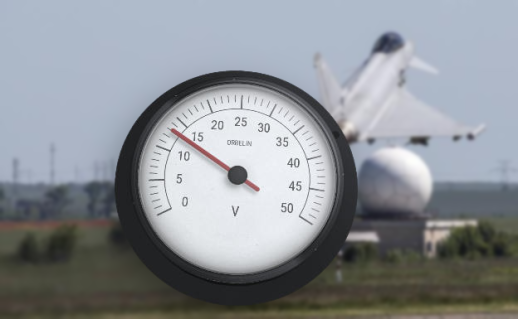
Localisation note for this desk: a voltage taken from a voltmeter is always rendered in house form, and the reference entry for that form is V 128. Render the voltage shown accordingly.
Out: V 13
